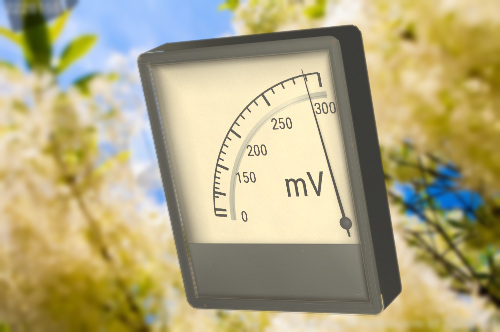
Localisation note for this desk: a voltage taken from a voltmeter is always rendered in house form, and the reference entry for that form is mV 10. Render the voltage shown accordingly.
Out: mV 290
